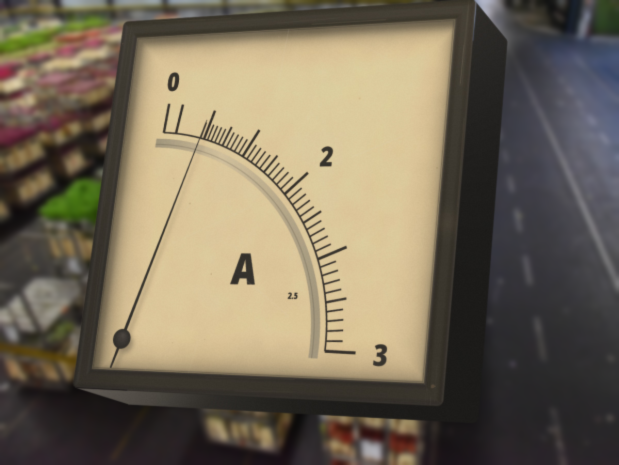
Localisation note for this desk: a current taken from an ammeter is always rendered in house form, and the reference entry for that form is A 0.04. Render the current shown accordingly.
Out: A 1
